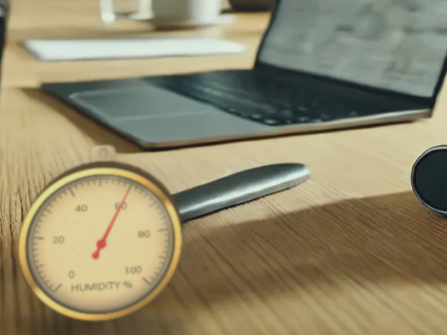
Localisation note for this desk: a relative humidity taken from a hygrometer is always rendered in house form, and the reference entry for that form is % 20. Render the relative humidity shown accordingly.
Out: % 60
